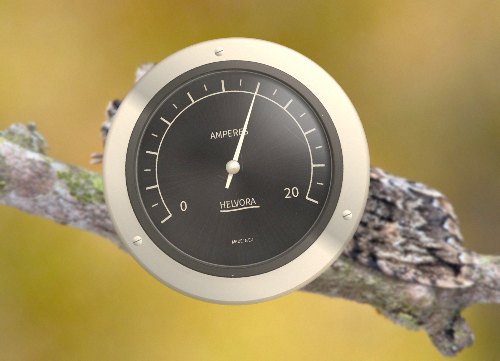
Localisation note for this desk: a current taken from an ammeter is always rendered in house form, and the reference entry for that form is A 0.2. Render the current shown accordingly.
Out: A 12
